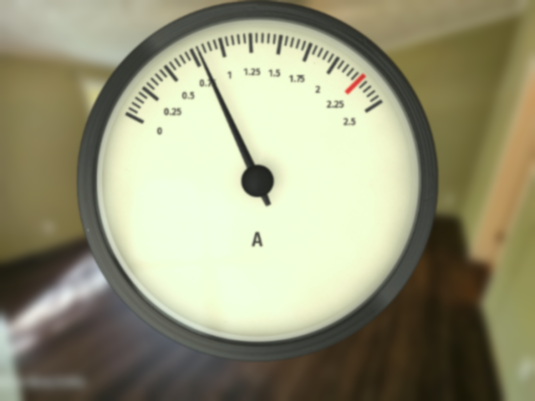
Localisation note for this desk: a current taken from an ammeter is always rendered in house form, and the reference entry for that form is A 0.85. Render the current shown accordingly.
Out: A 0.8
